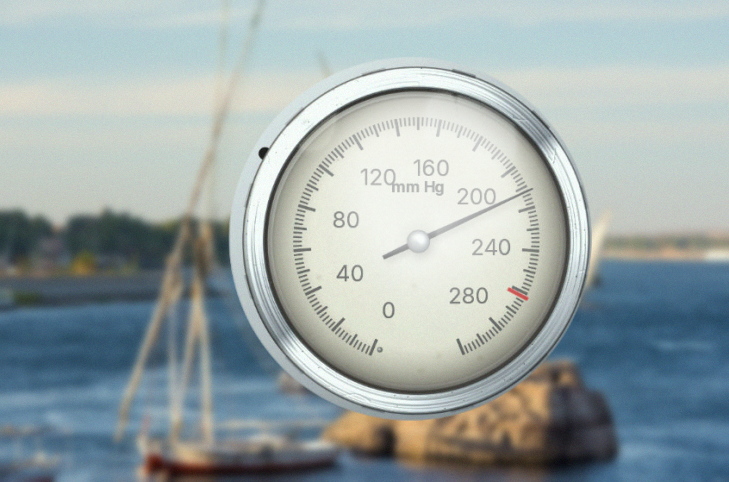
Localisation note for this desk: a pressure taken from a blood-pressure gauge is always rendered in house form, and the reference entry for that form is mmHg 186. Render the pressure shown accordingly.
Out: mmHg 212
